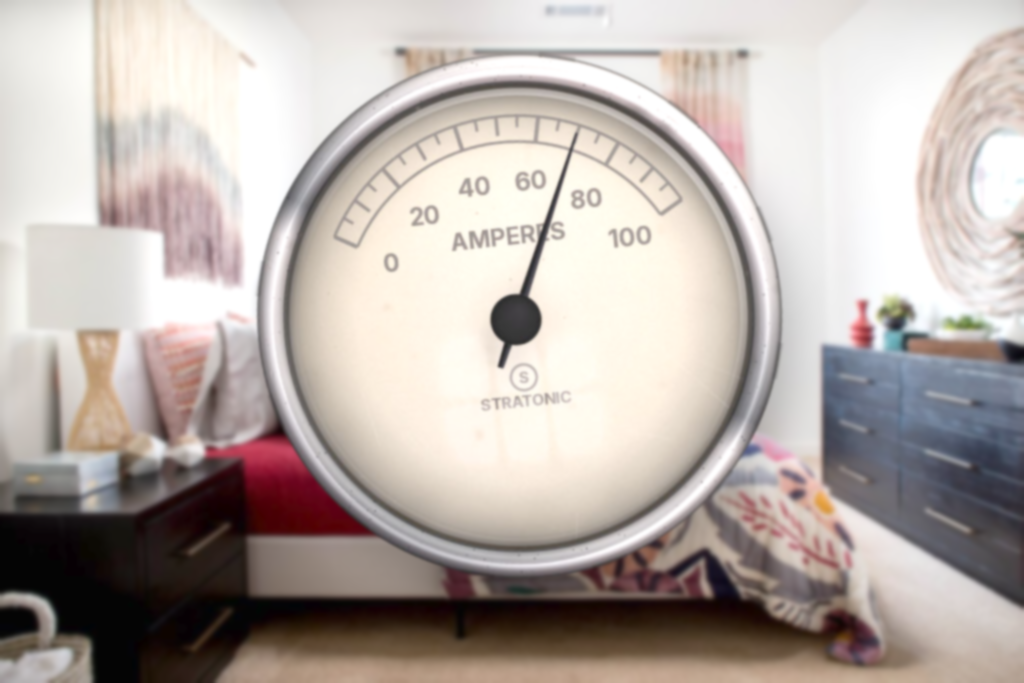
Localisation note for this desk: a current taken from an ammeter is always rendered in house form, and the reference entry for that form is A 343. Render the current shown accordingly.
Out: A 70
